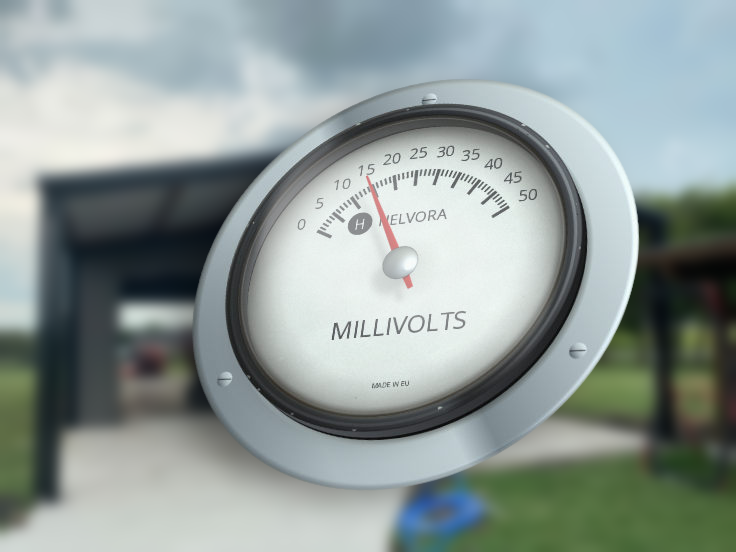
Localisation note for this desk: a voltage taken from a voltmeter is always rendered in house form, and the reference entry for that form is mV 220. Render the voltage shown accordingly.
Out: mV 15
